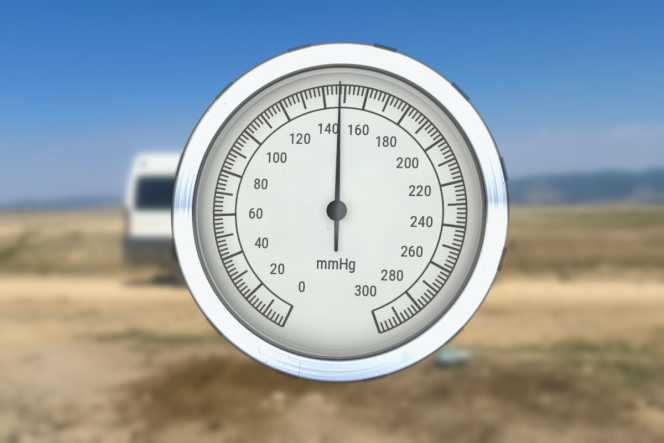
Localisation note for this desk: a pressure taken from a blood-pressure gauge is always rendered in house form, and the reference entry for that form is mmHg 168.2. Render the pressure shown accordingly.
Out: mmHg 148
